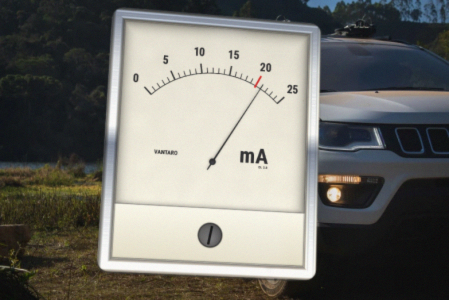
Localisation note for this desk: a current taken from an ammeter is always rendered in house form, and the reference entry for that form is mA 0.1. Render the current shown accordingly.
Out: mA 21
